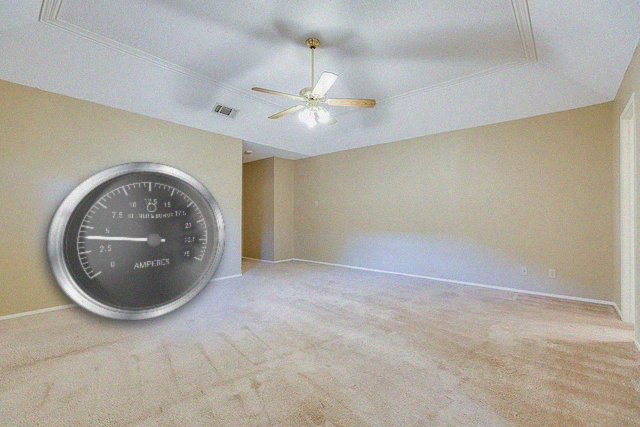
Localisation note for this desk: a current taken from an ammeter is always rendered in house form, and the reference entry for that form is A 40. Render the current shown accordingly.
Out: A 4
